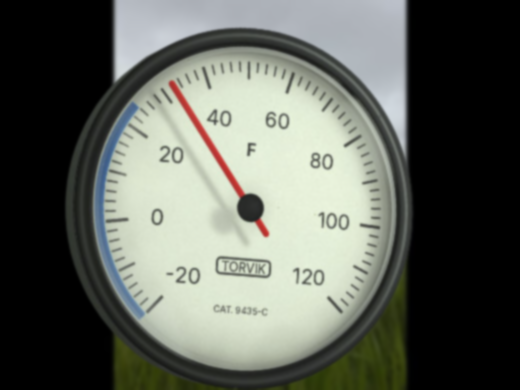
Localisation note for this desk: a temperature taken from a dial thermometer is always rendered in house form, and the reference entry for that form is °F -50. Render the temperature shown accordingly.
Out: °F 32
